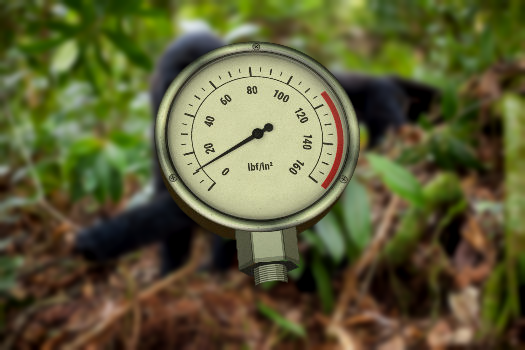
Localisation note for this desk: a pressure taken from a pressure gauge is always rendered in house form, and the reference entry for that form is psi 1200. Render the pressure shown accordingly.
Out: psi 10
